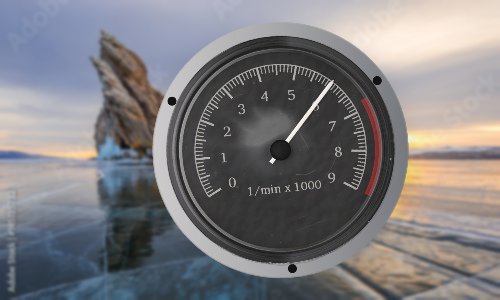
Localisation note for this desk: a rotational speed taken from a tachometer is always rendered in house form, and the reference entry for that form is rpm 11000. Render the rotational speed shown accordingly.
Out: rpm 6000
